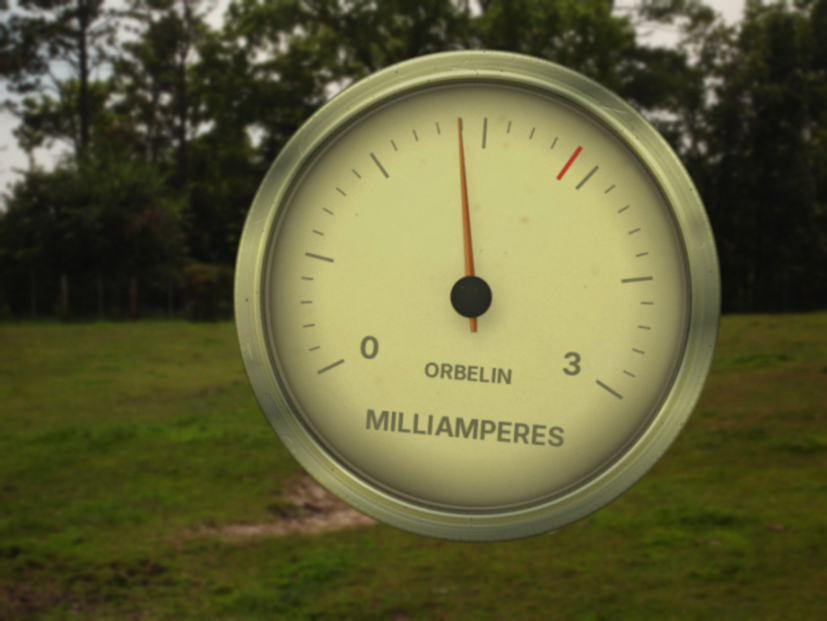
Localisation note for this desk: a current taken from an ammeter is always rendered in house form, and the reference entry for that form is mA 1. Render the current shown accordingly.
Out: mA 1.4
